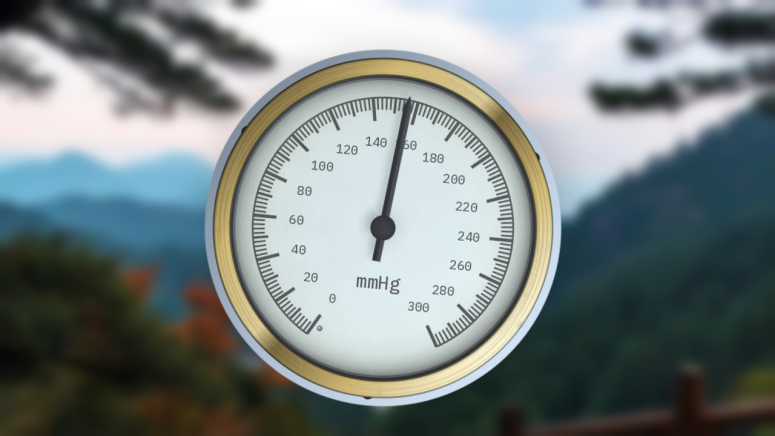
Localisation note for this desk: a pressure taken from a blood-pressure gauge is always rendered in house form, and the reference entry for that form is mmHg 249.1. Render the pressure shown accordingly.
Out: mmHg 156
